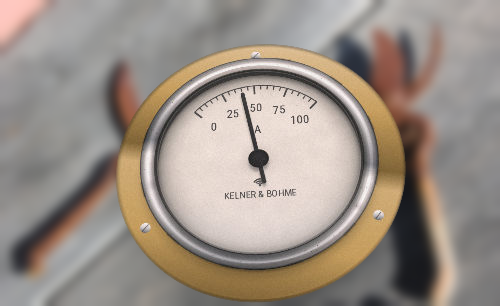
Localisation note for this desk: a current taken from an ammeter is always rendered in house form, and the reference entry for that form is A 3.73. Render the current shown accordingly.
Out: A 40
